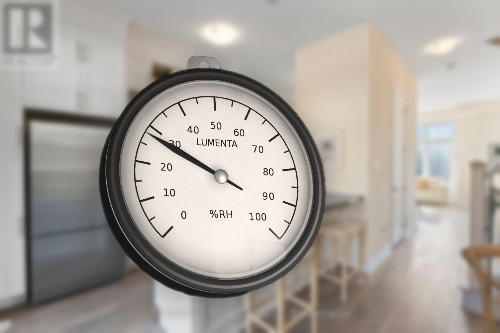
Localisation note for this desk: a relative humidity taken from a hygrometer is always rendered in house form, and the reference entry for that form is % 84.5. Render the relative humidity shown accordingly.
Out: % 27.5
